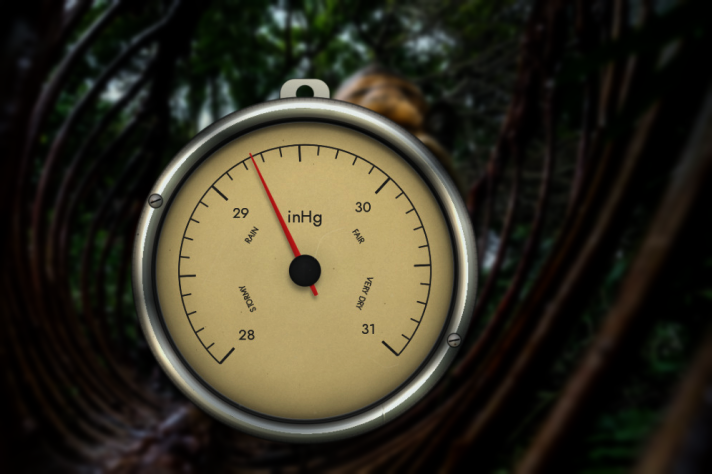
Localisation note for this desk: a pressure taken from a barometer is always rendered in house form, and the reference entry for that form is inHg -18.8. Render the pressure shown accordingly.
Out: inHg 29.25
